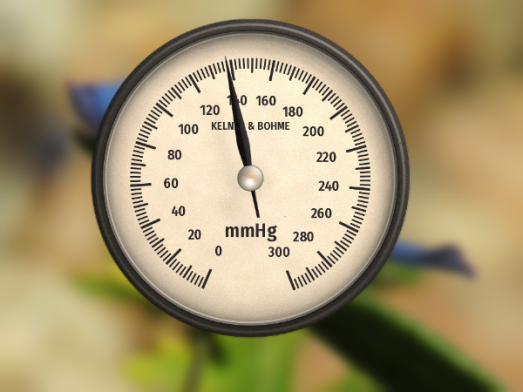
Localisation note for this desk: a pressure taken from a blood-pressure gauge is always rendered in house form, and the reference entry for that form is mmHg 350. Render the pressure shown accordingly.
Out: mmHg 138
